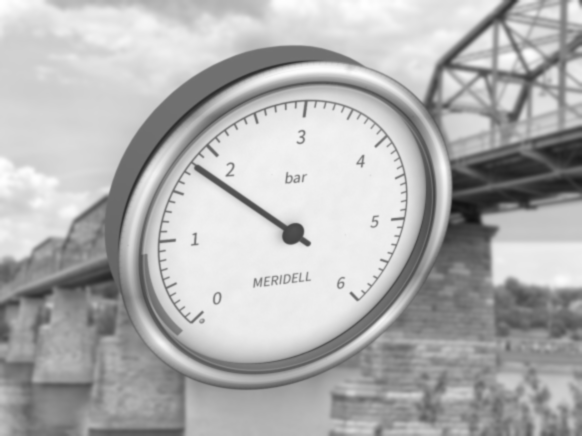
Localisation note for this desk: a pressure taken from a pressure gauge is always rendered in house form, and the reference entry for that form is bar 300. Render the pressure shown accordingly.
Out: bar 1.8
